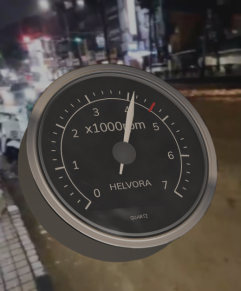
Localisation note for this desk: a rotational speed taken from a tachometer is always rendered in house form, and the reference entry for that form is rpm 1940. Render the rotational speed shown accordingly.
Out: rpm 4100
